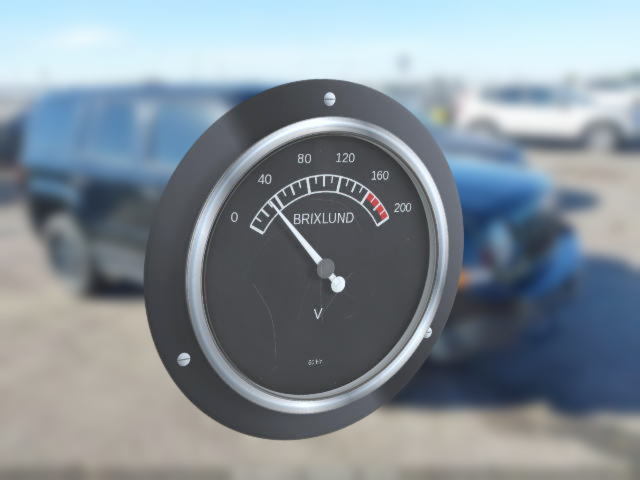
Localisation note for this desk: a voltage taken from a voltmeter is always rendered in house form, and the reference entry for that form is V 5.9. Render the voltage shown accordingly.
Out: V 30
